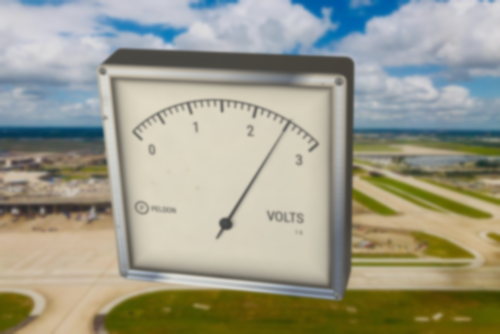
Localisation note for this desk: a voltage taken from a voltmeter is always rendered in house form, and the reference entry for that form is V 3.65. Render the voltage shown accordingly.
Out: V 2.5
